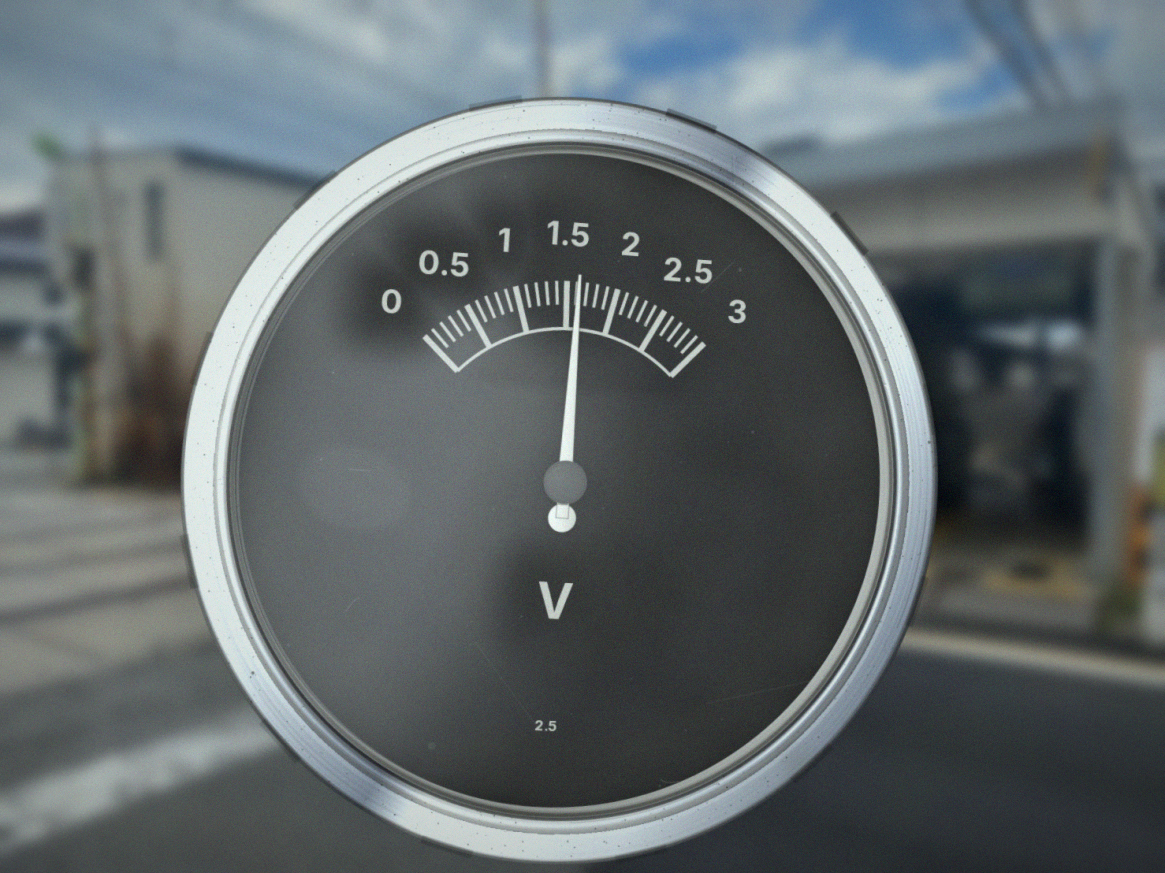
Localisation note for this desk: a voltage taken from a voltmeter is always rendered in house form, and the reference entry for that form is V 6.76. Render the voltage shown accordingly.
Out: V 1.6
